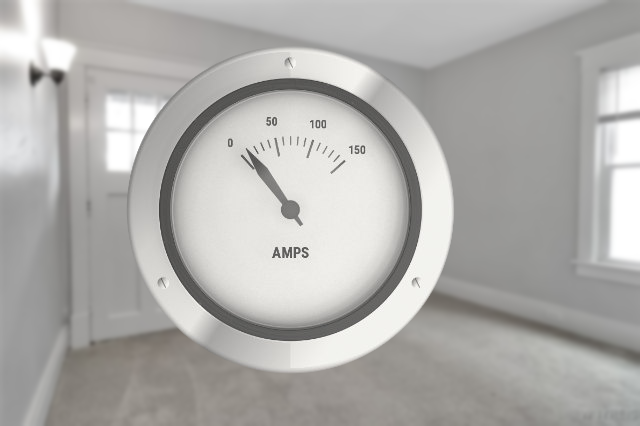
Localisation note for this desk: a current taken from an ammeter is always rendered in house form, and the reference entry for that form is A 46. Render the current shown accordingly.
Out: A 10
